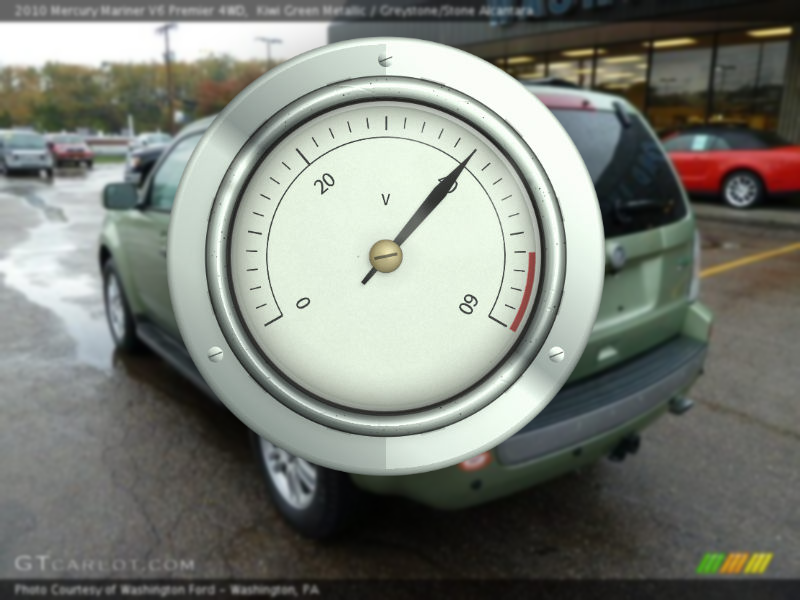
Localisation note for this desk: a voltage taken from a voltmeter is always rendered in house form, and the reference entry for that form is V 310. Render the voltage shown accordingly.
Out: V 40
